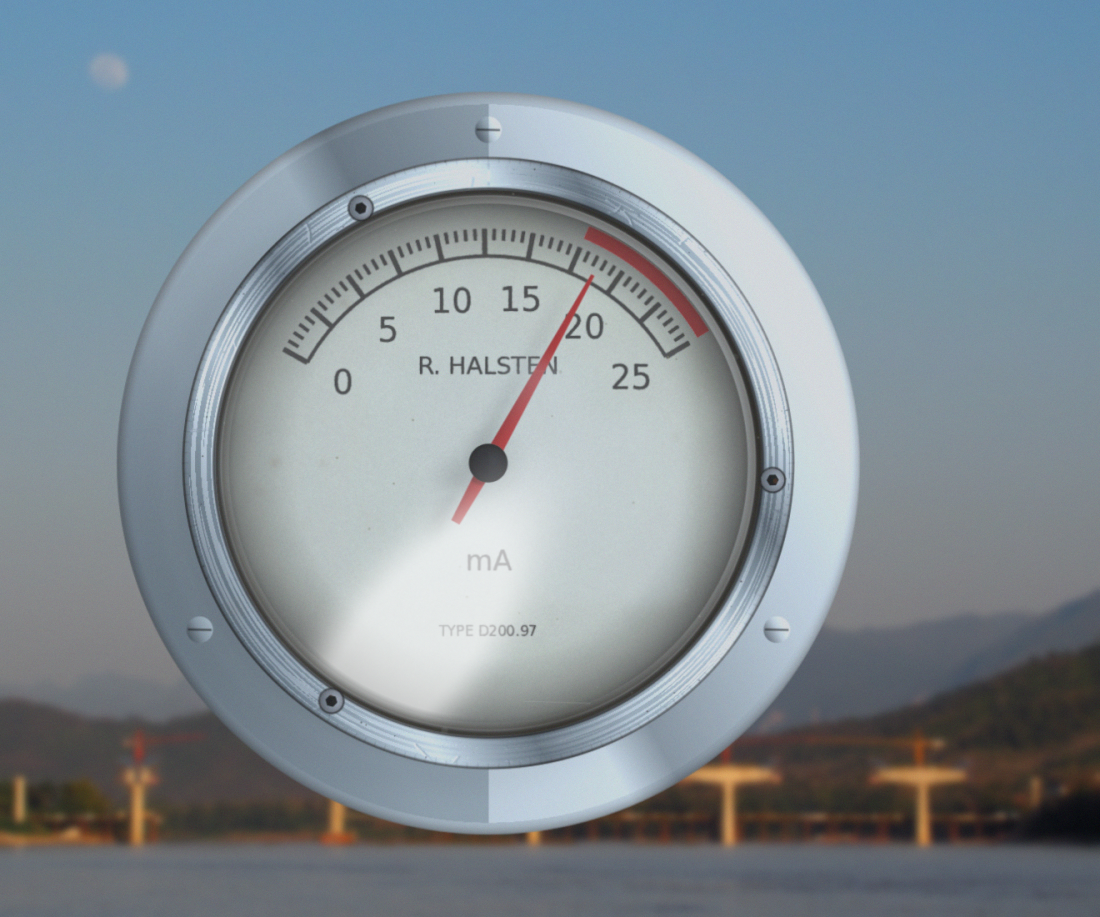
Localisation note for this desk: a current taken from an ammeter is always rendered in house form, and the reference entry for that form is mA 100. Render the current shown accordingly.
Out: mA 18.75
